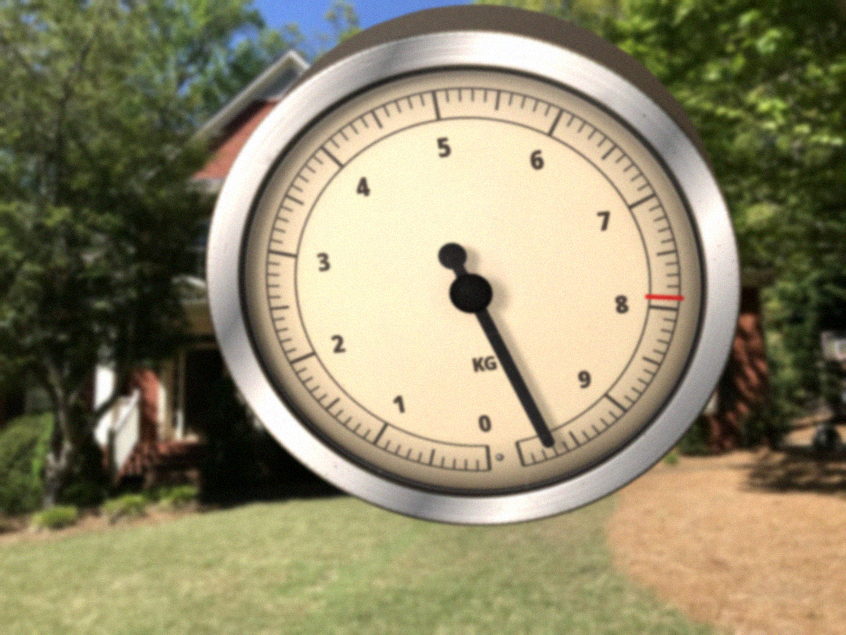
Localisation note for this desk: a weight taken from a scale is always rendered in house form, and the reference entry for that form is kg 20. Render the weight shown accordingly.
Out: kg 9.7
